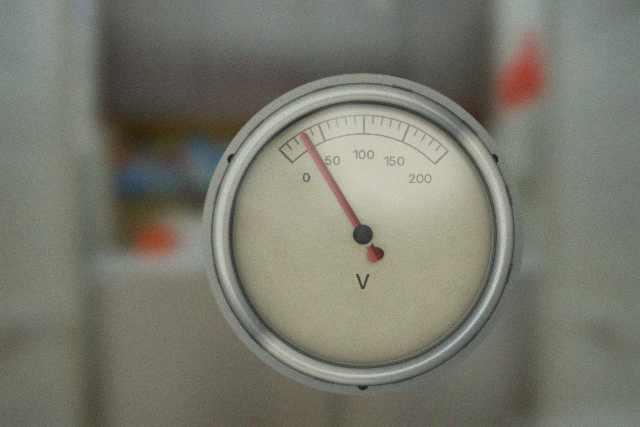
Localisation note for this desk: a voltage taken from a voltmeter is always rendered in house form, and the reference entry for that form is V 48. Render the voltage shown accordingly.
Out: V 30
